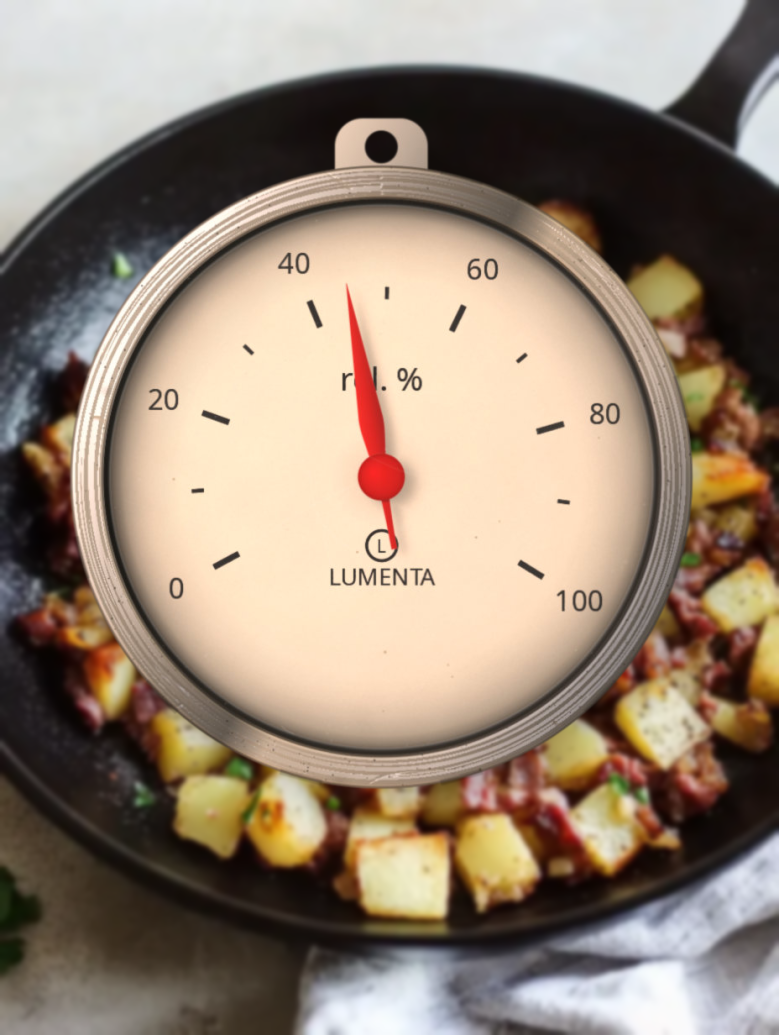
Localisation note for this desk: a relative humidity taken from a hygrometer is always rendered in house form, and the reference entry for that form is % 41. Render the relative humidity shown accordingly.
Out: % 45
